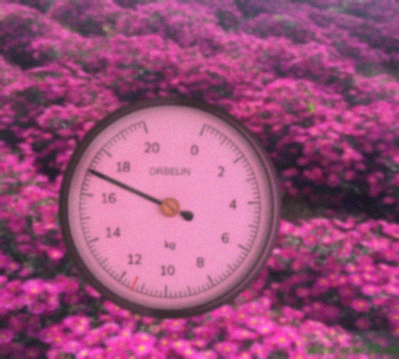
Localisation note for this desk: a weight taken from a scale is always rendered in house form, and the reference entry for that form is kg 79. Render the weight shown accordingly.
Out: kg 17
